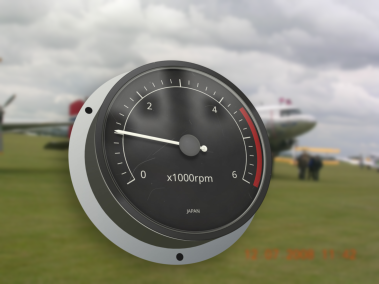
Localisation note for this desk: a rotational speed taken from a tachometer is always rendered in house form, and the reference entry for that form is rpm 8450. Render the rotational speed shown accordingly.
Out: rpm 1000
